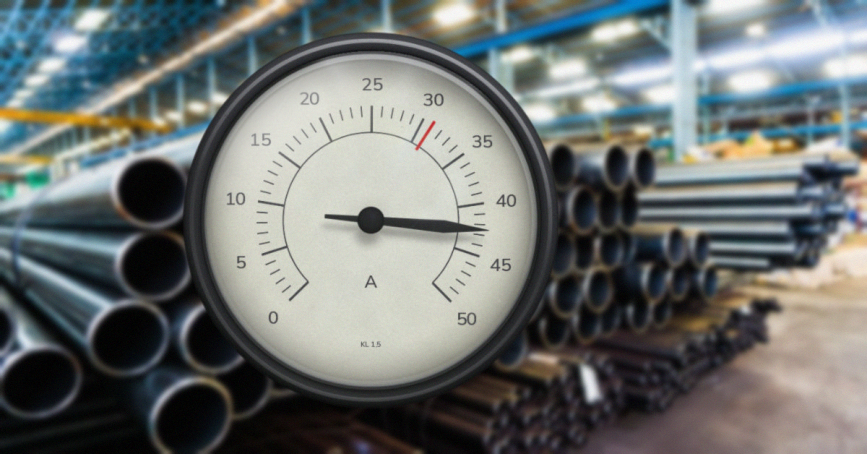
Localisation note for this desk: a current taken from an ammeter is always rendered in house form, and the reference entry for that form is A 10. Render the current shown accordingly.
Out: A 42.5
